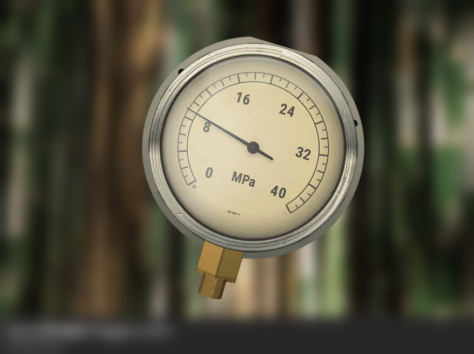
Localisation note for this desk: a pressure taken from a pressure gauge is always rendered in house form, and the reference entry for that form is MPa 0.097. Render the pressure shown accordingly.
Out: MPa 9
